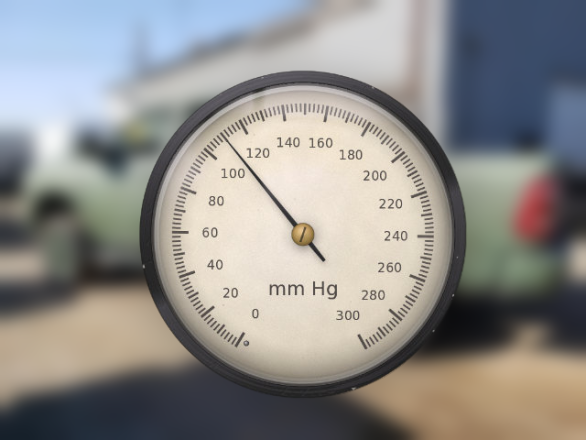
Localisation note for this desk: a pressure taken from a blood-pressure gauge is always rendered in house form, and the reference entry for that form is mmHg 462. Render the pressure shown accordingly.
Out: mmHg 110
